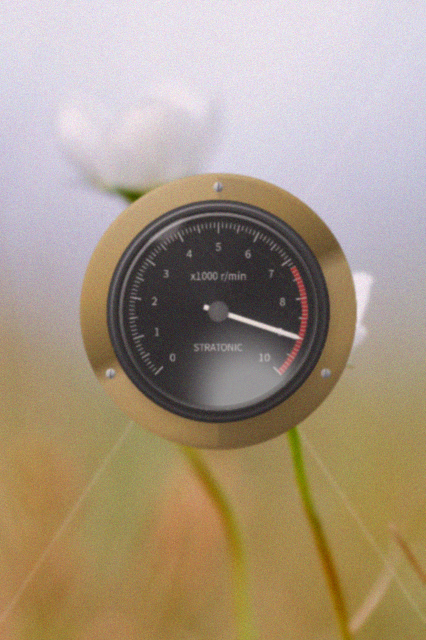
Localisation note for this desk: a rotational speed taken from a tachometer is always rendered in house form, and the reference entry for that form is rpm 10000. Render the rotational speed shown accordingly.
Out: rpm 9000
